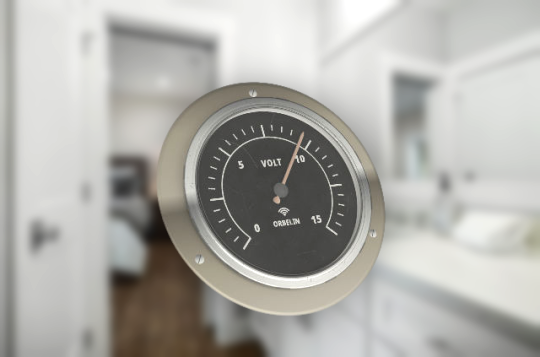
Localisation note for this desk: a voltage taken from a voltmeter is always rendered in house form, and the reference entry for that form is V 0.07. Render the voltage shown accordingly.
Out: V 9.5
